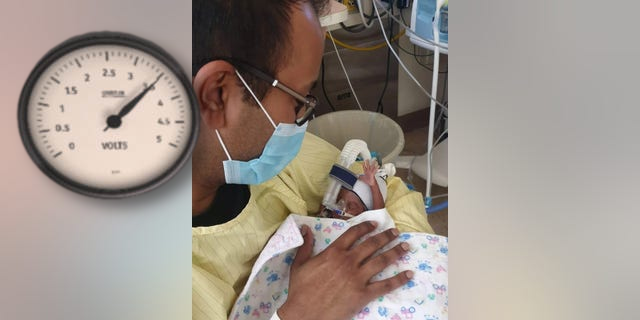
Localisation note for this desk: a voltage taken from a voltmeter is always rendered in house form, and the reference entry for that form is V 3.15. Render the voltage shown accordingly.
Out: V 3.5
